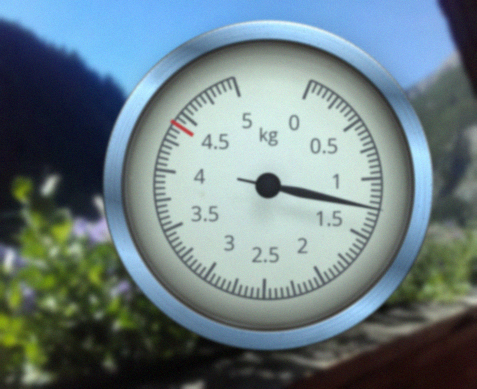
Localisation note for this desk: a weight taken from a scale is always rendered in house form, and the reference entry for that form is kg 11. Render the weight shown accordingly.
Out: kg 1.25
